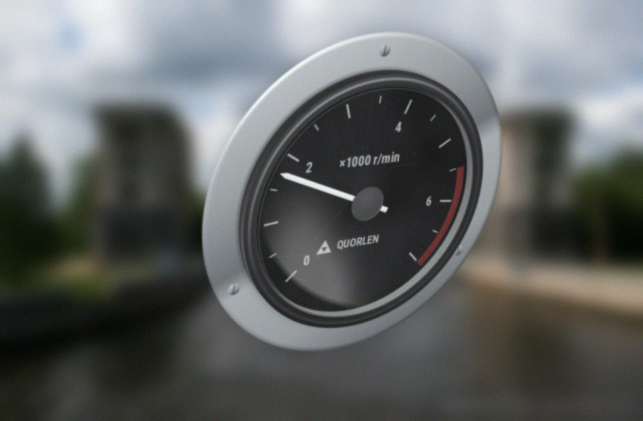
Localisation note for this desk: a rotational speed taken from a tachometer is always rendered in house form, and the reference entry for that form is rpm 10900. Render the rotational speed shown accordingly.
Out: rpm 1750
